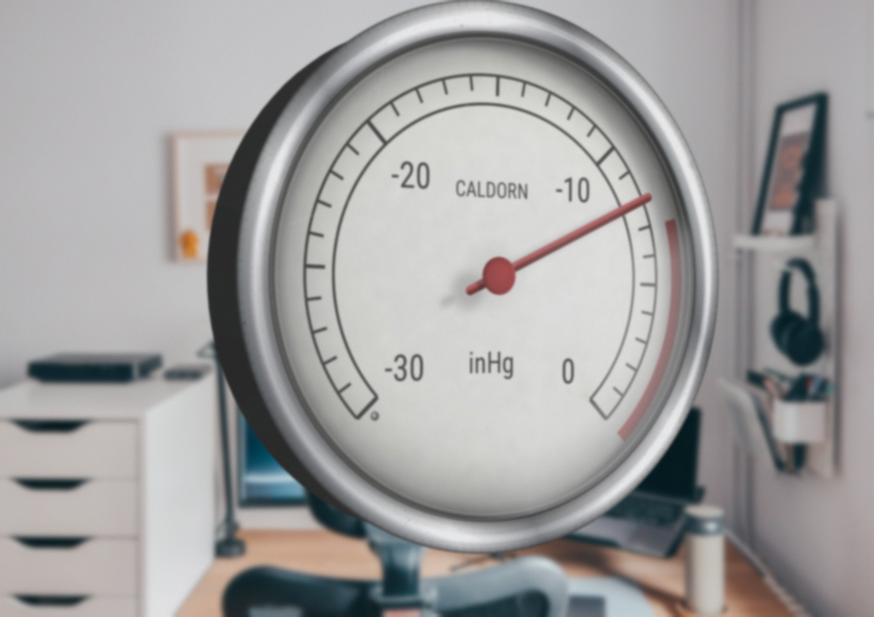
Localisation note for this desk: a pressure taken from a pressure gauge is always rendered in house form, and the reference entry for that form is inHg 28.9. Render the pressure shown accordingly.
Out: inHg -8
